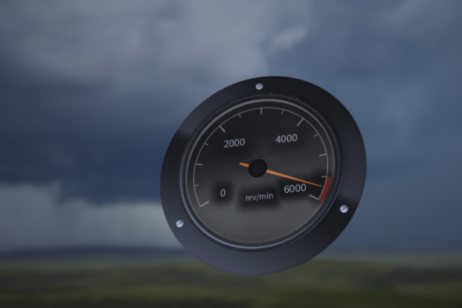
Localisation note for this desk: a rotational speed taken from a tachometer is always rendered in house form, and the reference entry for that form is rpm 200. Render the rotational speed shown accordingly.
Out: rpm 5750
